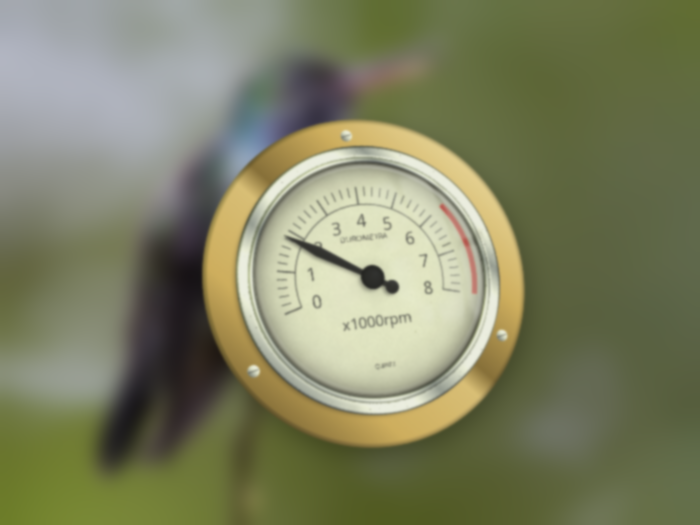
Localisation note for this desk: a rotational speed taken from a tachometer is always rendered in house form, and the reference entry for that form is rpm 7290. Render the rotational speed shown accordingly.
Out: rpm 1800
